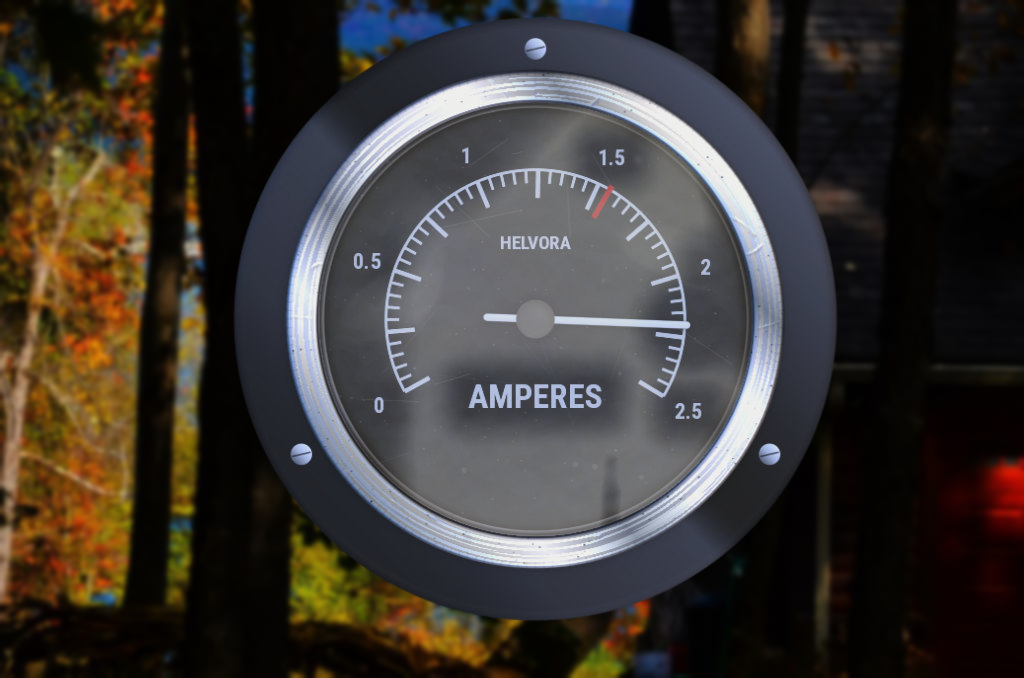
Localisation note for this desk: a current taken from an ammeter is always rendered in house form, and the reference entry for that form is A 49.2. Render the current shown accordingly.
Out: A 2.2
